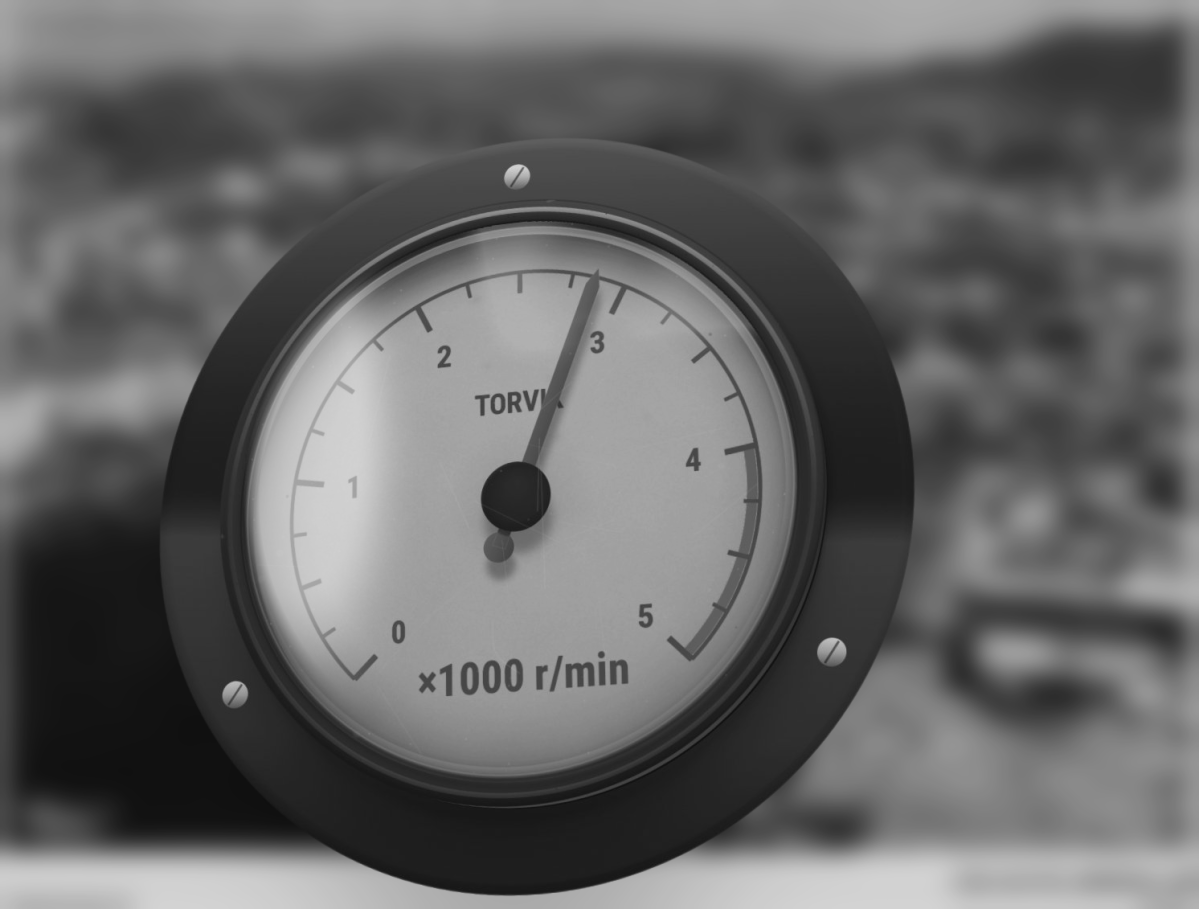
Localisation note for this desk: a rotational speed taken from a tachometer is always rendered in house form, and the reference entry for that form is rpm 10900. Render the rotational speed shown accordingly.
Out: rpm 2875
